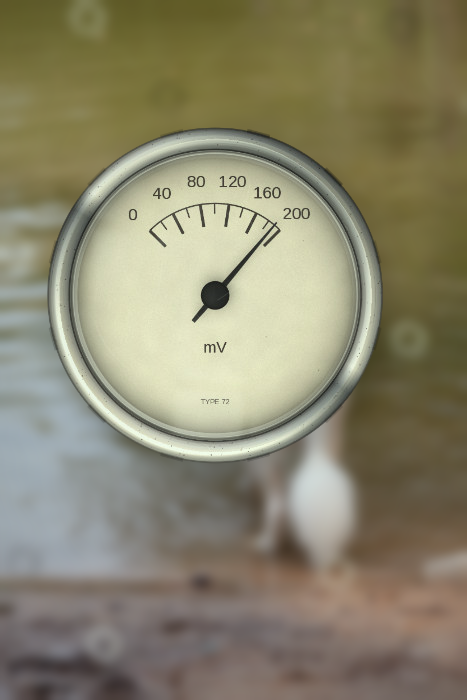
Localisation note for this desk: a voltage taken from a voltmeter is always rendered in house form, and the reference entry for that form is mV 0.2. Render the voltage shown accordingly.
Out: mV 190
